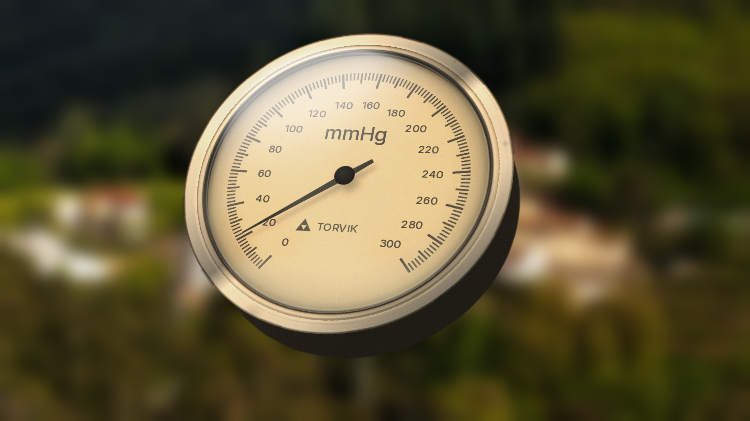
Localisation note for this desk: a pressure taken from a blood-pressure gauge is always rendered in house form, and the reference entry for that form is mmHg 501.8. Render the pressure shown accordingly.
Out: mmHg 20
